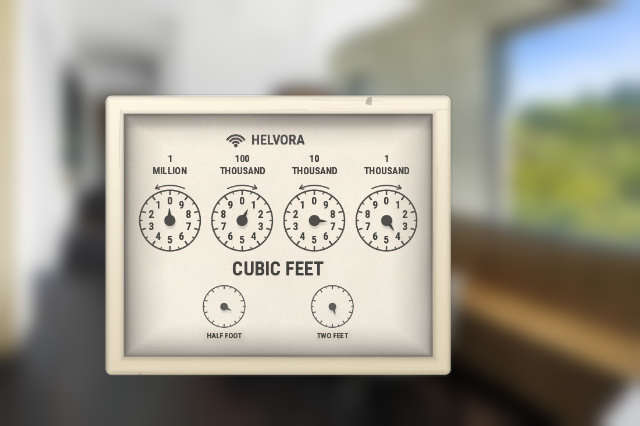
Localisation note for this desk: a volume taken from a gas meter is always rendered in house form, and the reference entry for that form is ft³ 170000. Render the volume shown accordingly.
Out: ft³ 7400
